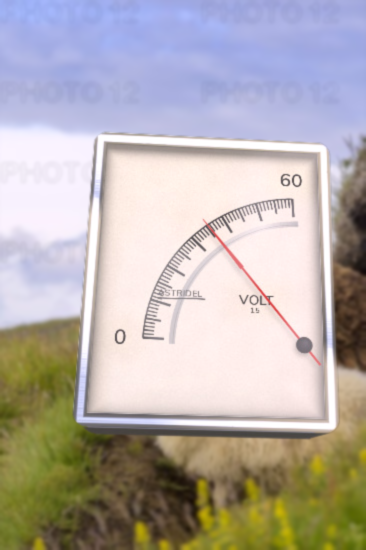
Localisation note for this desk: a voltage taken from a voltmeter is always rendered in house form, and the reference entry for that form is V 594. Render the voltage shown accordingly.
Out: V 35
